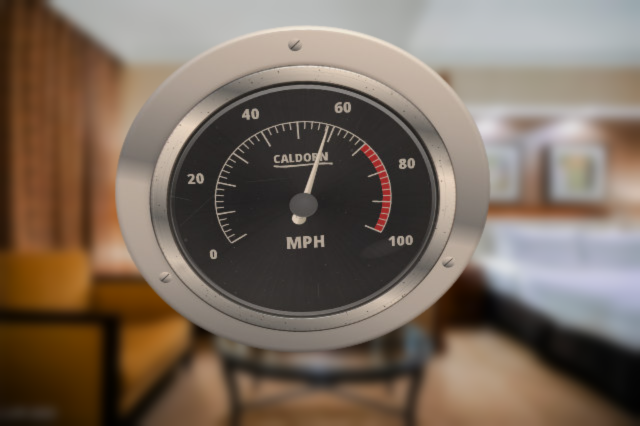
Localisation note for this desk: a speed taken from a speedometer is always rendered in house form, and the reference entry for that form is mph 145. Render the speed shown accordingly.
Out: mph 58
